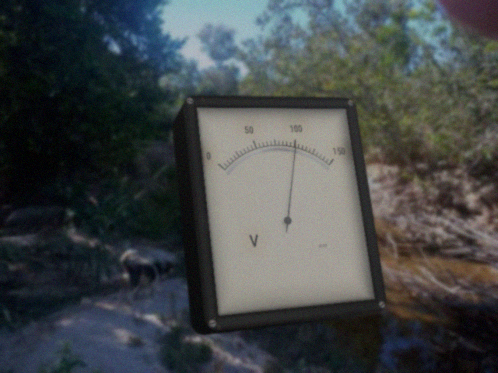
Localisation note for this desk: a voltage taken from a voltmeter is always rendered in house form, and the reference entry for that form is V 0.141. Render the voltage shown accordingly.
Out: V 100
